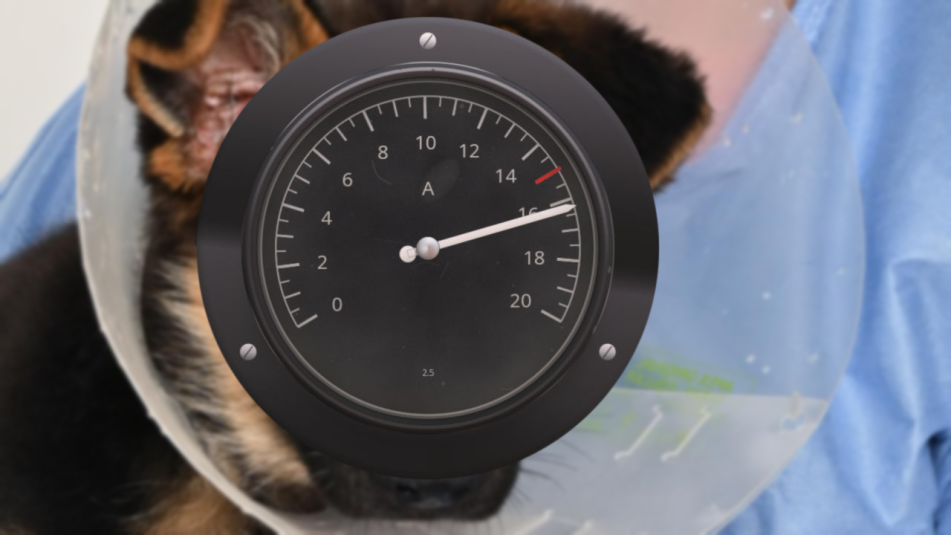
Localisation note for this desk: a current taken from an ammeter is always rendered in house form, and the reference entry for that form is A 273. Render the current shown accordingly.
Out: A 16.25
